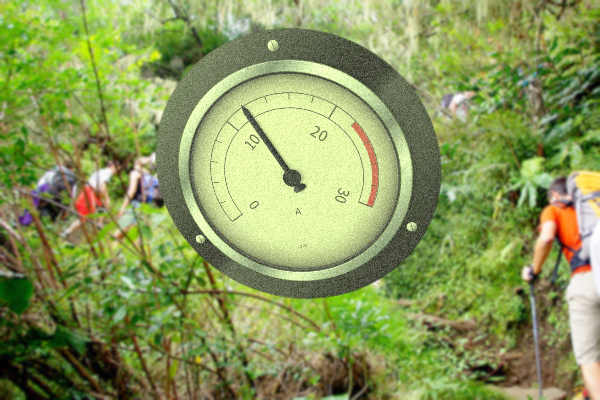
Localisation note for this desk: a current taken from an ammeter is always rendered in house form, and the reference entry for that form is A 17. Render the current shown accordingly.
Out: A 12
